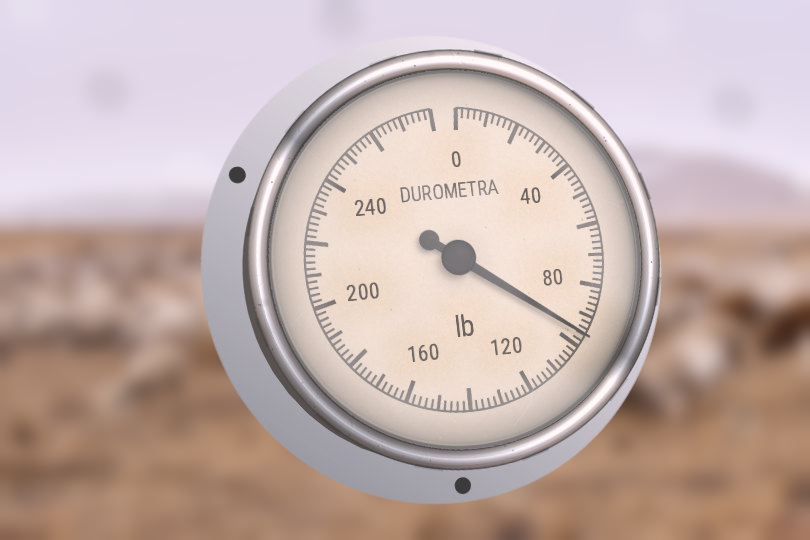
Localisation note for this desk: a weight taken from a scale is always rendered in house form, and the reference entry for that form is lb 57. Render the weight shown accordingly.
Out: lb 96
